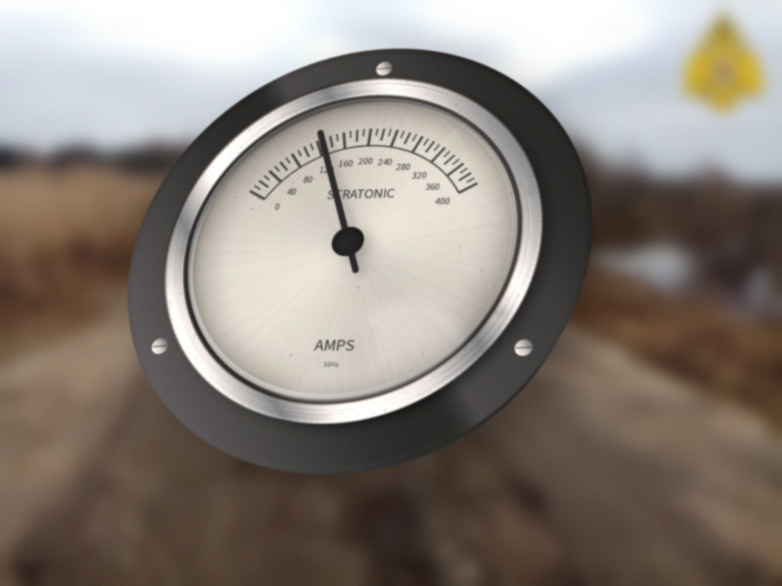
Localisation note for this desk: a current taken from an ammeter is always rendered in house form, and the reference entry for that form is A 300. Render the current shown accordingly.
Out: A 130
